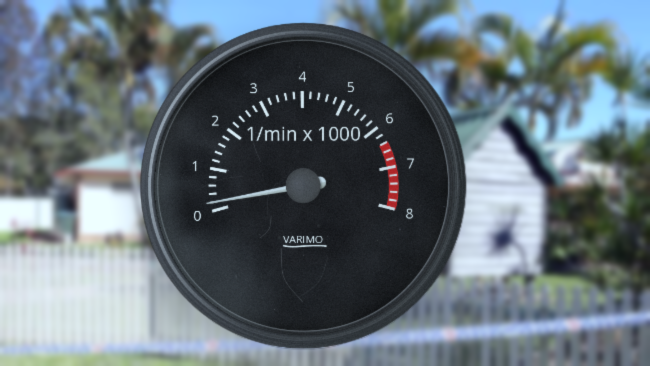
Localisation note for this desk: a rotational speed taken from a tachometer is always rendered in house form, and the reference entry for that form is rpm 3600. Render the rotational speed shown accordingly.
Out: rpm 200
